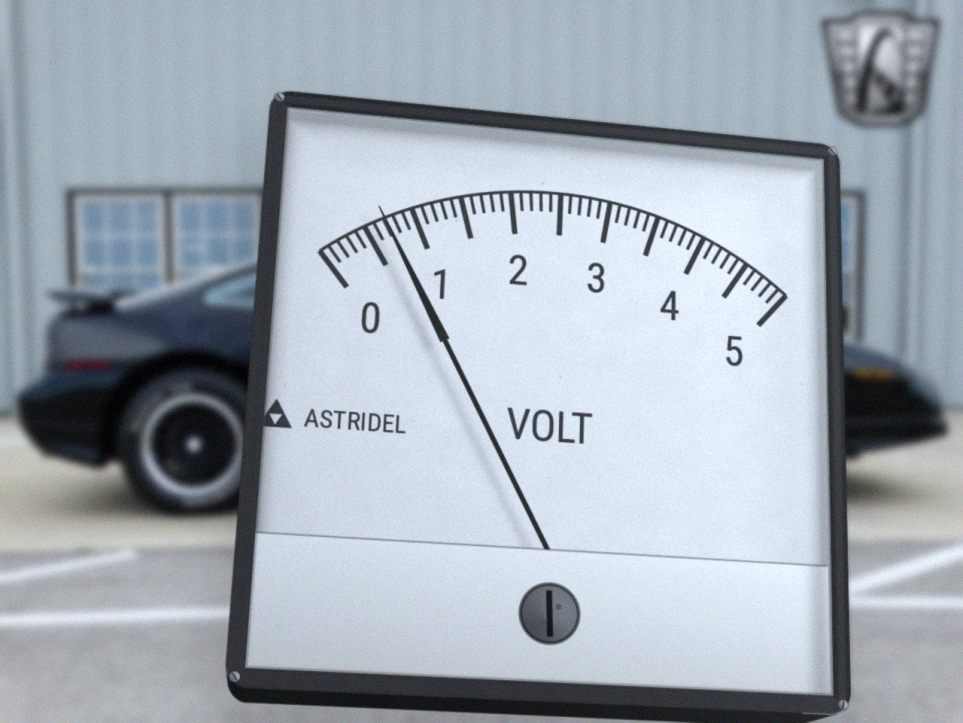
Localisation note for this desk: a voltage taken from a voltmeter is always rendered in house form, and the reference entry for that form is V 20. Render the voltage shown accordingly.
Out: V 0.7
